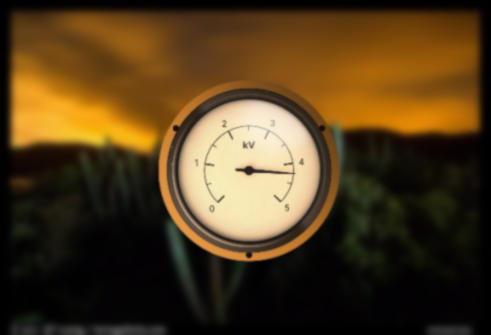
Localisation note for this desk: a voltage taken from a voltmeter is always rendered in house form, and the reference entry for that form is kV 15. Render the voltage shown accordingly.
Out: kV 4.25
